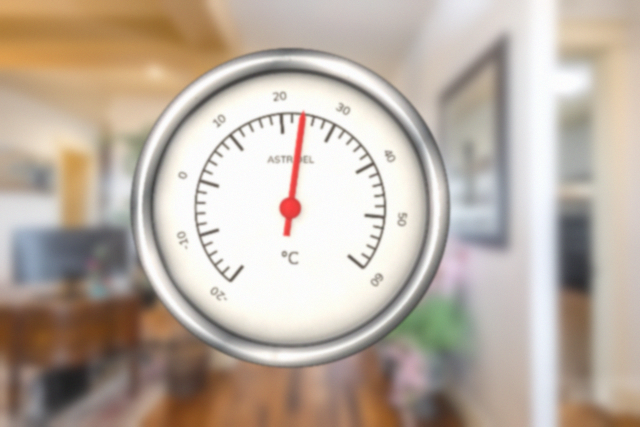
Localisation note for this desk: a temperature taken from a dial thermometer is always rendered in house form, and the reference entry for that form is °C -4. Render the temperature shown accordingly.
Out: °C 24
